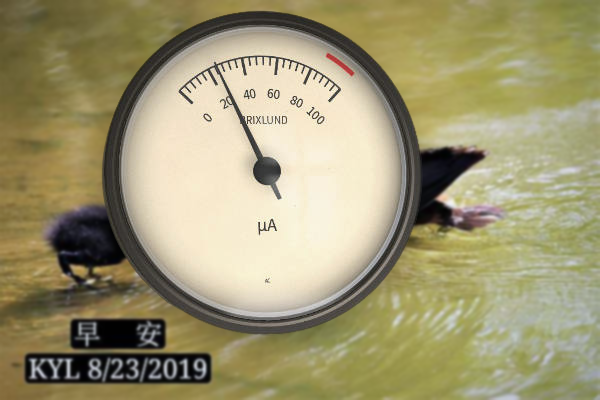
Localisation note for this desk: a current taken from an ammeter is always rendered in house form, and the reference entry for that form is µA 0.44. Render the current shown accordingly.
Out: µA 24
